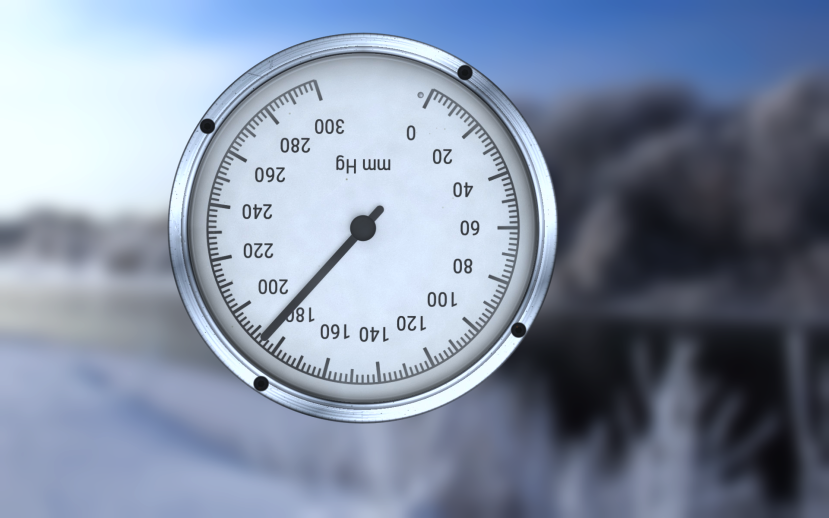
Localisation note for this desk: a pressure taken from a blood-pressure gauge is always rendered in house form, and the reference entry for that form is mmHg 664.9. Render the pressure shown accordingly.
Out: mmHg 186
